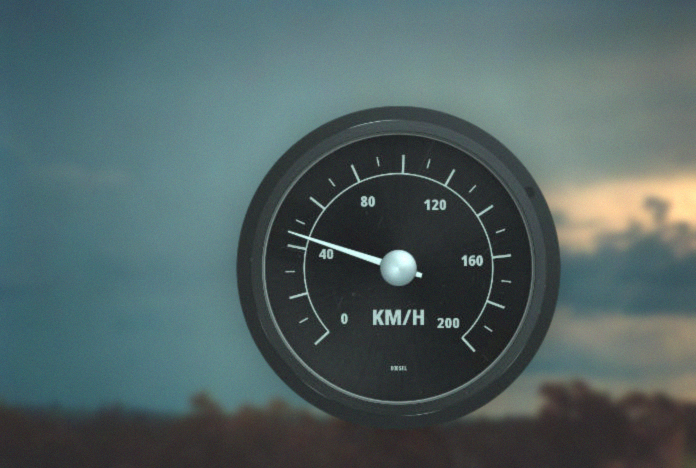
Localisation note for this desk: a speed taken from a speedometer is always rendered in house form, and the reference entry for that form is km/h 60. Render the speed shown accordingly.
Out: km/h 45
